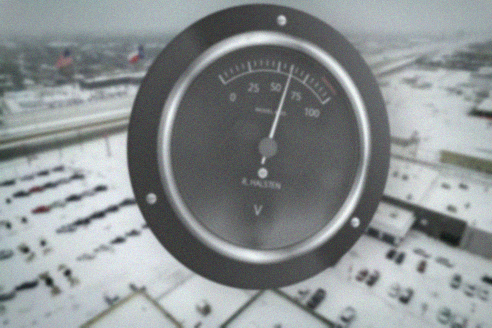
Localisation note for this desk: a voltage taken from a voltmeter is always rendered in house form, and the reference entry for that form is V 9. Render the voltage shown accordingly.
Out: V 60
